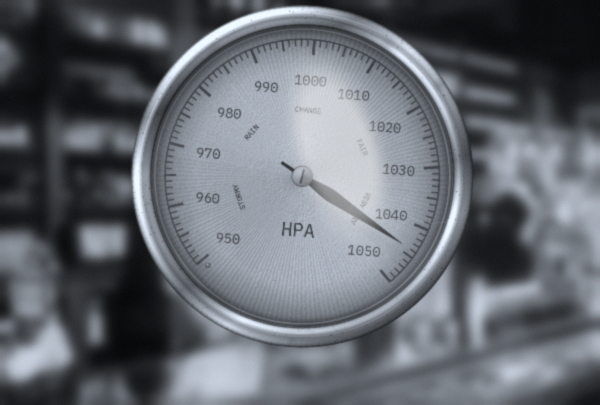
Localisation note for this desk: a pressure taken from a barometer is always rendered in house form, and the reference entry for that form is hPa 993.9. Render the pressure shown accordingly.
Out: hPa 1044
